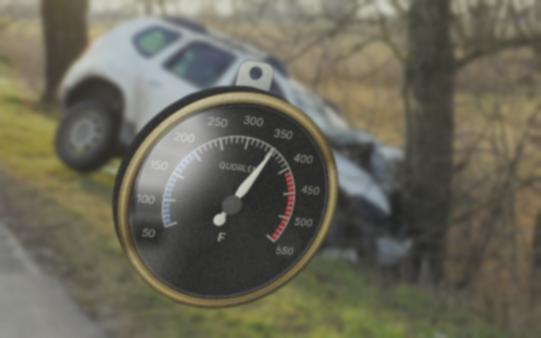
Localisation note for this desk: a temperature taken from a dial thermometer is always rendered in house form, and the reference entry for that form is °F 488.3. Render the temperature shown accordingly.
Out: °F 350
